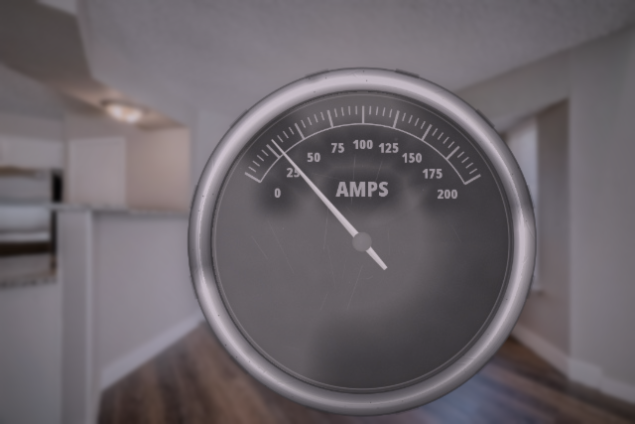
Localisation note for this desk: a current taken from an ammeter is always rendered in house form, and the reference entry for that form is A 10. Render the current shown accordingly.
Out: A 30
